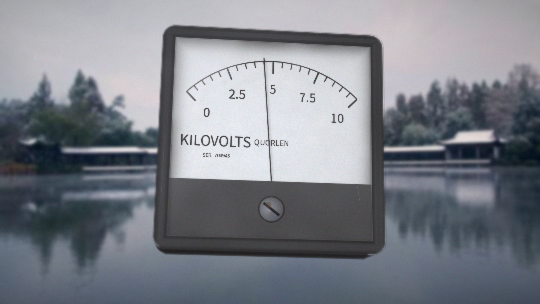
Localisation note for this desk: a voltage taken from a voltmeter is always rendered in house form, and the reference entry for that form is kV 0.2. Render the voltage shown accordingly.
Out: kV 4.5
